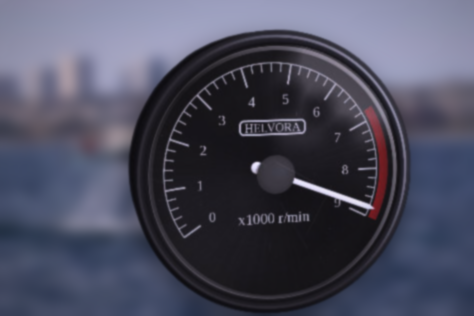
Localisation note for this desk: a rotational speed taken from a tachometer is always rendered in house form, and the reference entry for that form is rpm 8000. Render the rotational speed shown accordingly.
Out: rpm 8800
